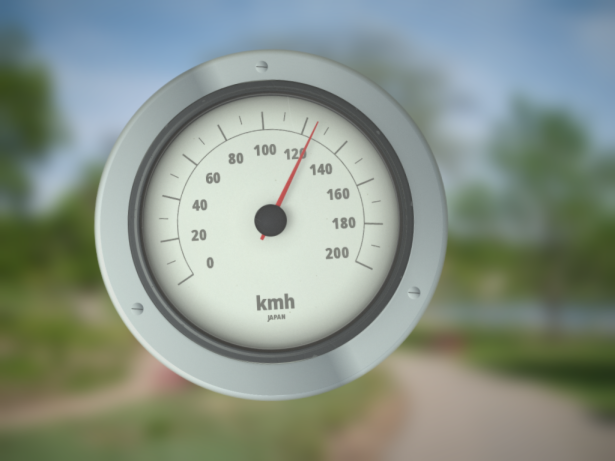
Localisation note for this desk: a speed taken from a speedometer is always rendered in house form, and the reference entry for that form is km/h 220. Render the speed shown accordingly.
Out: km/h 125
